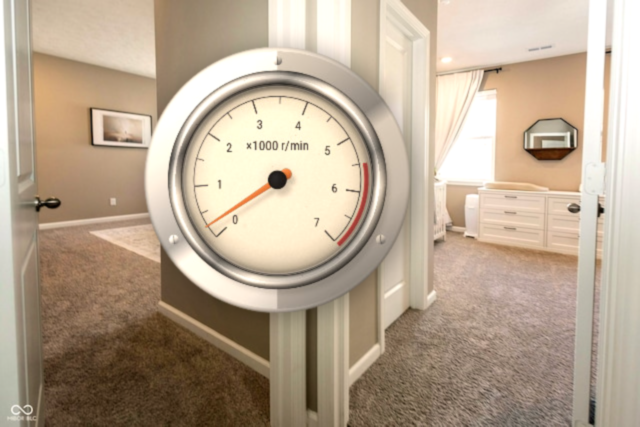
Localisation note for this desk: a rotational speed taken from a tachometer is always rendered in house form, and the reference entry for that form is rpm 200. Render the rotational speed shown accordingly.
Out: rpm 250
